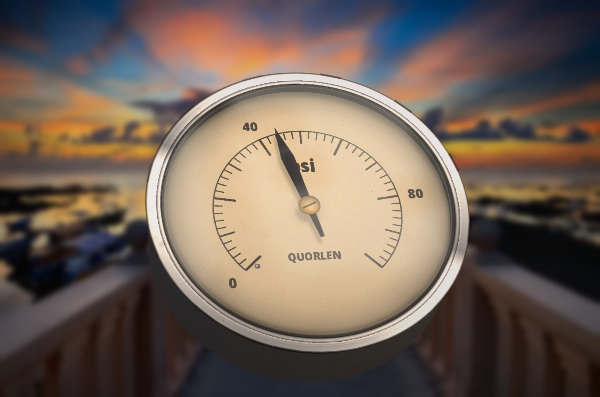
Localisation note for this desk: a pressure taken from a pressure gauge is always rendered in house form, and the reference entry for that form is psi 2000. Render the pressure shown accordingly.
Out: psi 44
